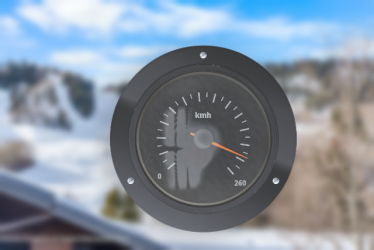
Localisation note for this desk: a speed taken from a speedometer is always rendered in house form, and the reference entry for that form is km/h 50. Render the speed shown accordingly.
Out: km/h 235
